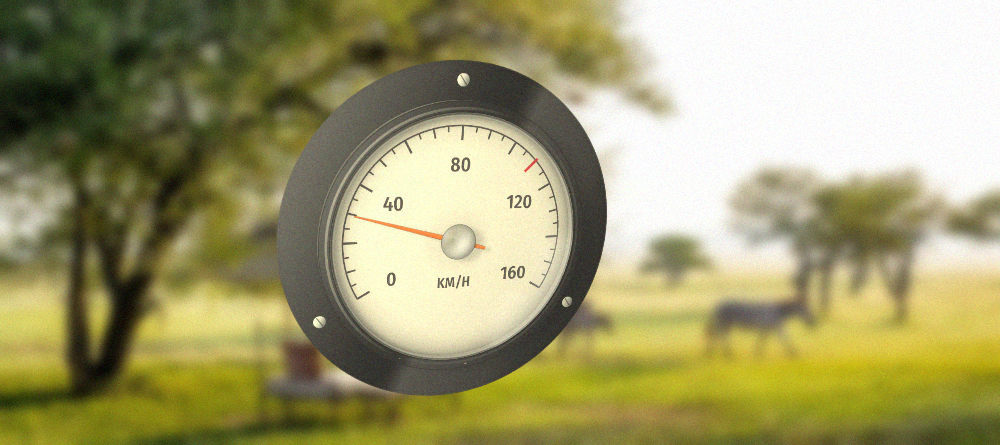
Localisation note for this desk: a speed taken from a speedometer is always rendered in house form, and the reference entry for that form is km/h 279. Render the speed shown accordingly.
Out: km/h 30
